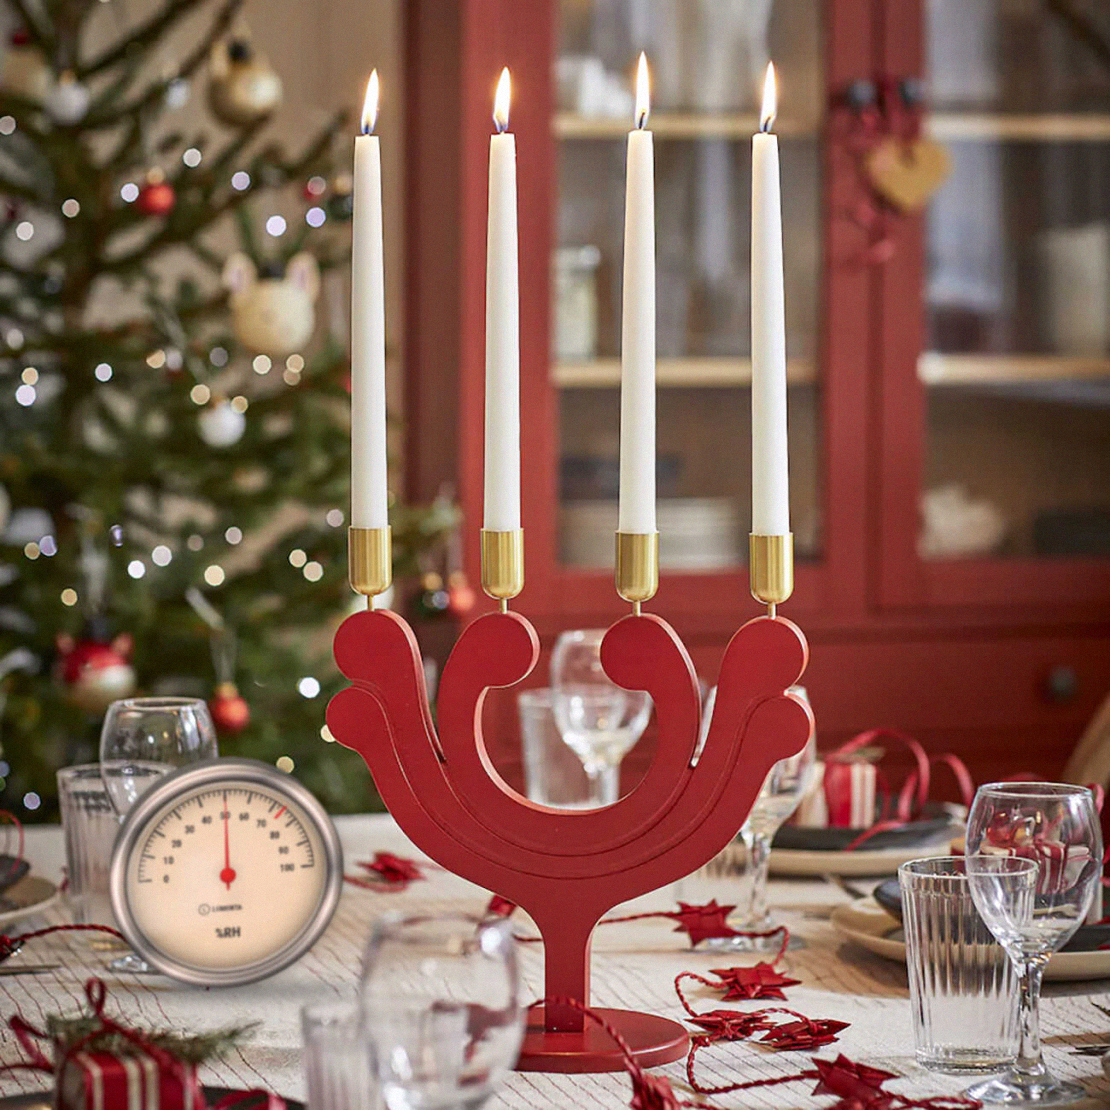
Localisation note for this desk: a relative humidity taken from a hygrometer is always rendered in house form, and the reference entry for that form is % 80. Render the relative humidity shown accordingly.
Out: % 50
